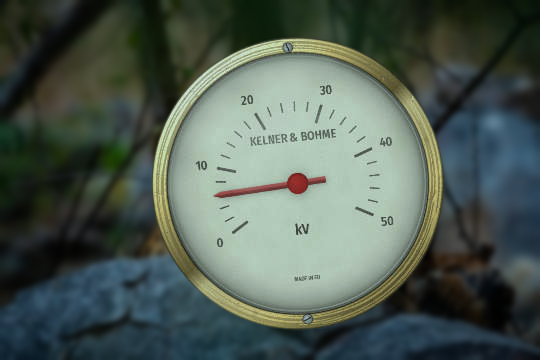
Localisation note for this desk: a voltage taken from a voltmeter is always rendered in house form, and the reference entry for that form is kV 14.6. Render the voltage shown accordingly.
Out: kV 6
